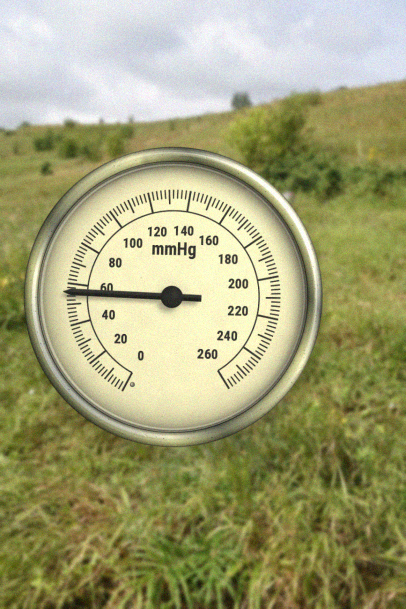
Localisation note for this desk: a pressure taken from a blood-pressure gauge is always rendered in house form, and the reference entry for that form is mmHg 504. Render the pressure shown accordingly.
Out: mmHg 56
